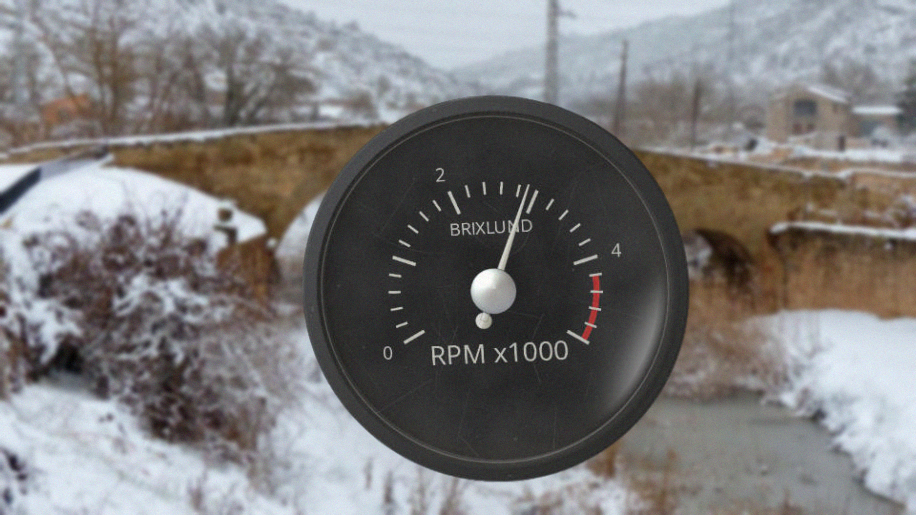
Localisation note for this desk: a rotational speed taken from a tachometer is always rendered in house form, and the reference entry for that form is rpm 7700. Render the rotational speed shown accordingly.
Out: rpm 2900
